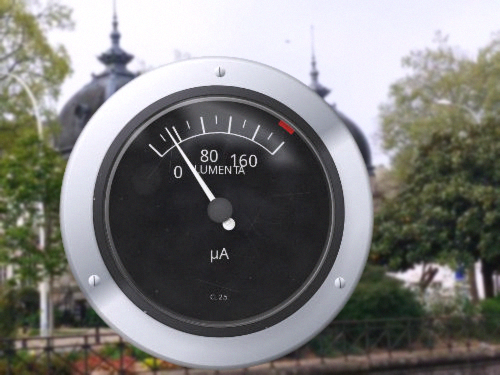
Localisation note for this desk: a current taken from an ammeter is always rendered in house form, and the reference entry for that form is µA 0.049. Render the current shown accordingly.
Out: µA 30
